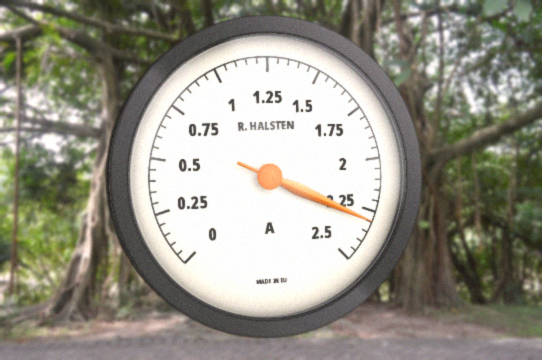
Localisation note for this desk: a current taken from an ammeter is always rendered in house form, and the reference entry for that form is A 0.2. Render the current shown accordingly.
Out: A 2.3
